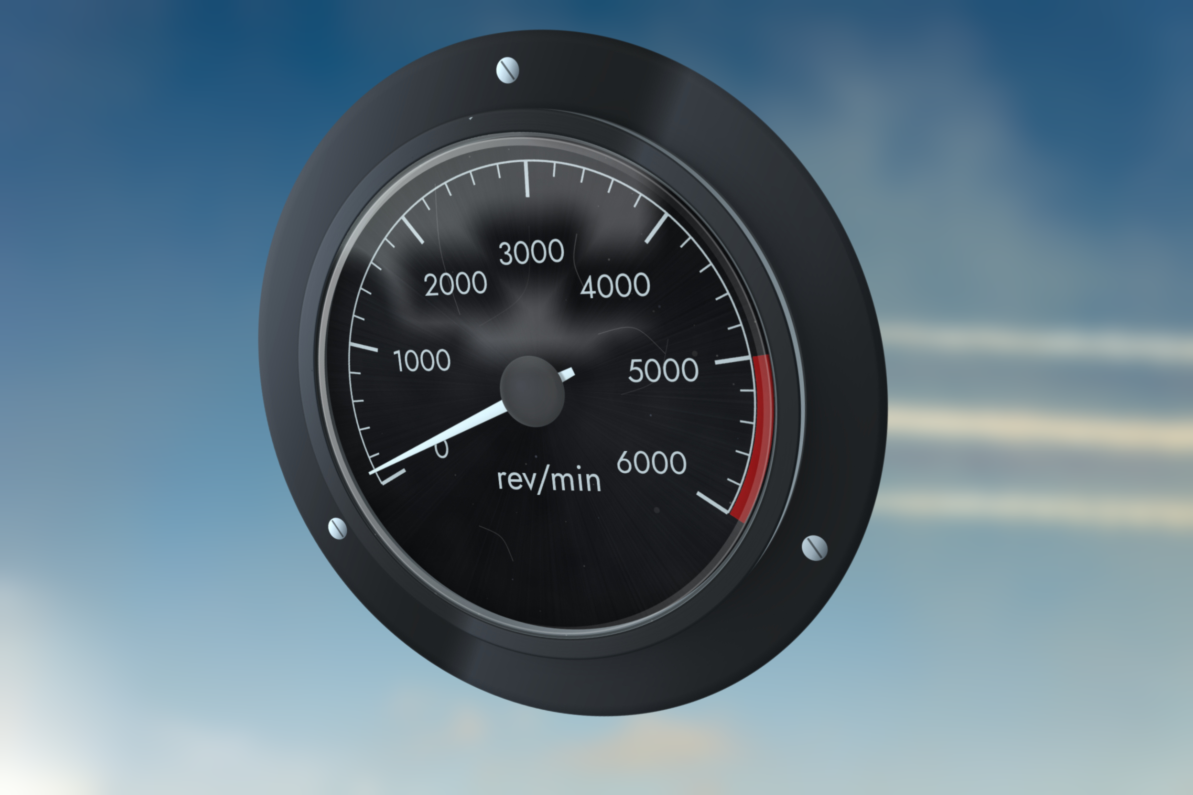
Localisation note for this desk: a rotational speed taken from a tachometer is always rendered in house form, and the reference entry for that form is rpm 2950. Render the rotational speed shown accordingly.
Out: rpm 100
